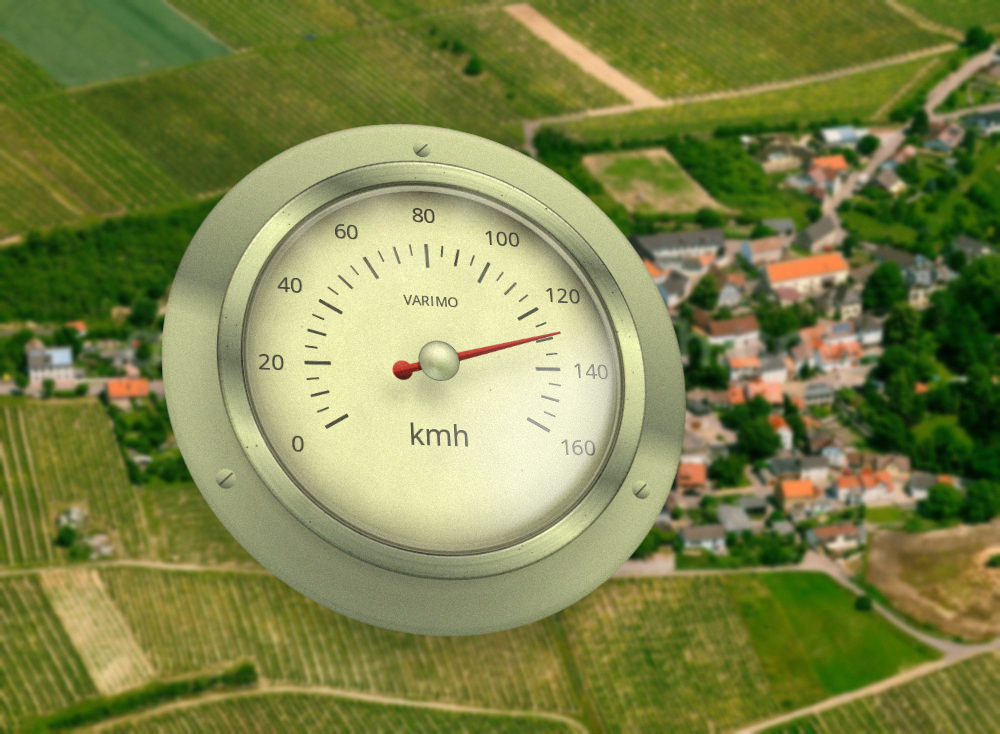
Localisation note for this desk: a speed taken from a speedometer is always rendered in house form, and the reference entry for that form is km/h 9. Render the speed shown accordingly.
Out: km/h 130
